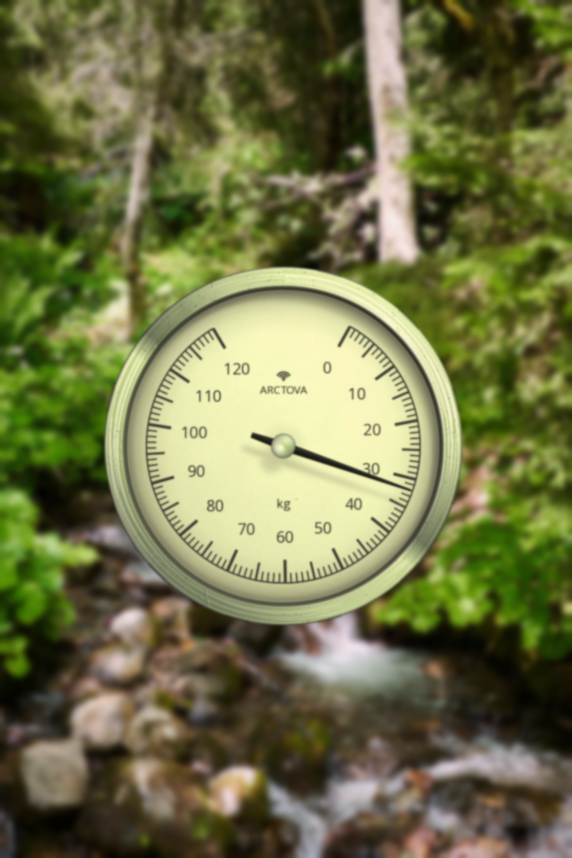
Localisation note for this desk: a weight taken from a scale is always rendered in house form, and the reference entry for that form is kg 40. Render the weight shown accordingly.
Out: kg 32
